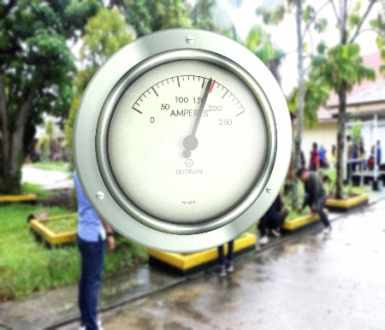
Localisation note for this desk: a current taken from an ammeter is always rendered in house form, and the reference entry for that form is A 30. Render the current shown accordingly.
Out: A 160
